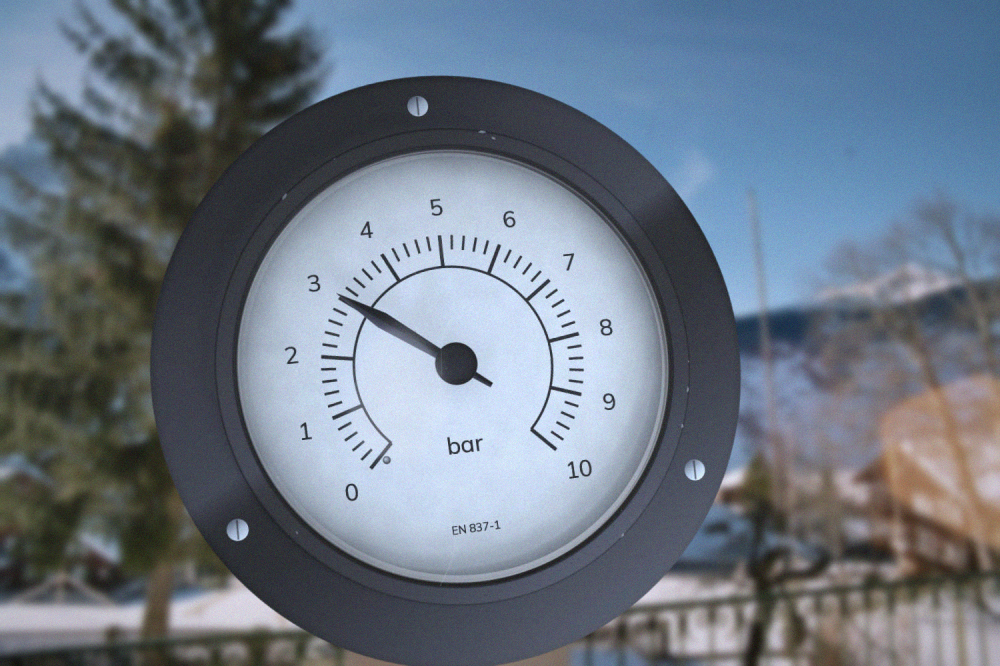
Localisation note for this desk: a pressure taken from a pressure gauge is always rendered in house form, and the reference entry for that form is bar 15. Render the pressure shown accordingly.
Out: bar 3
